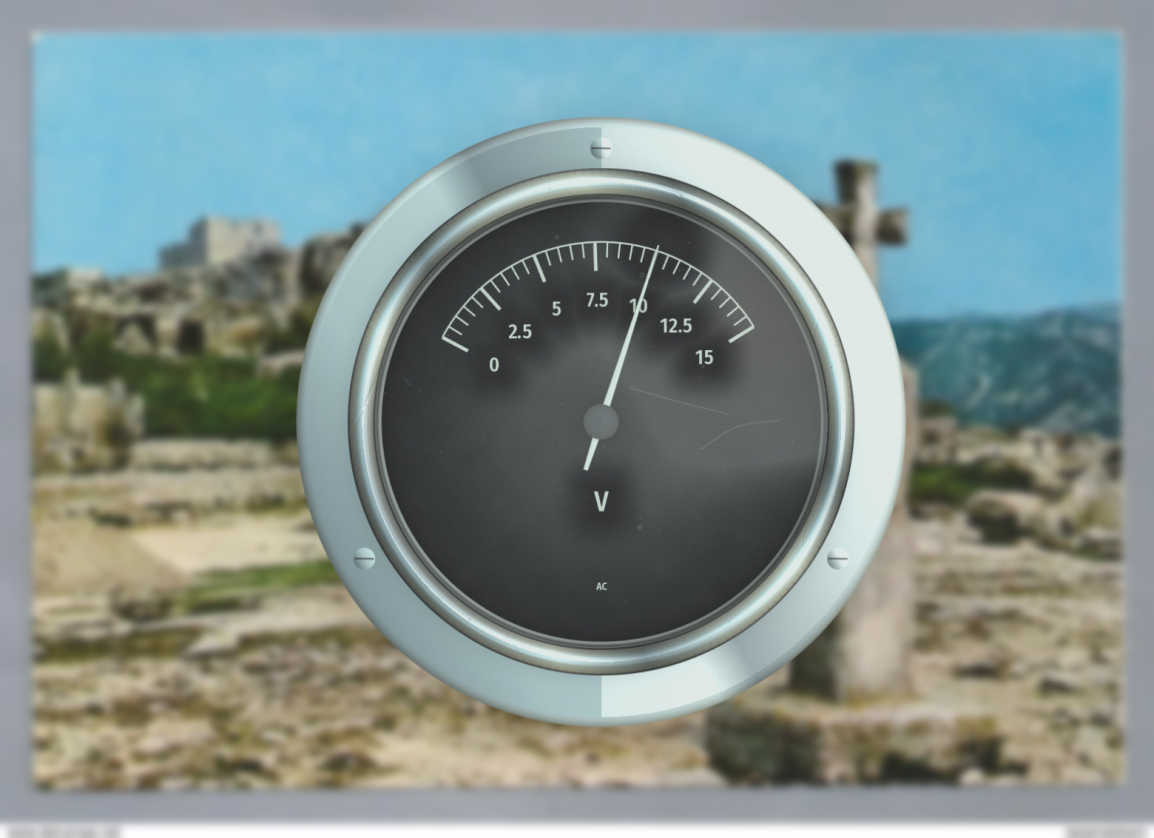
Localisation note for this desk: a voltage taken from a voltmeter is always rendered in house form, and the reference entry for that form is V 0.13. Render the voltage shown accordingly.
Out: V 10
